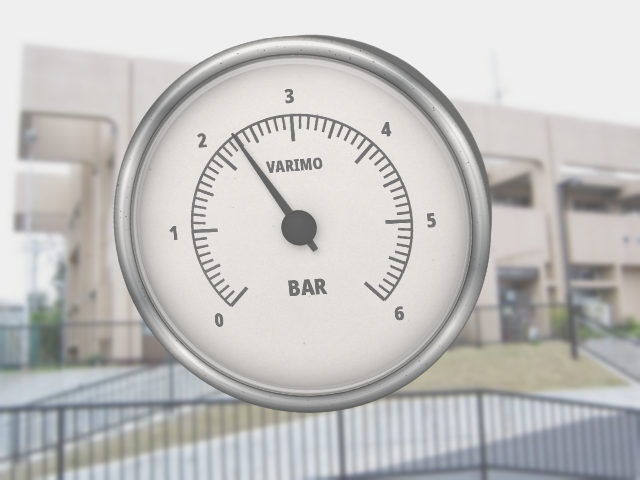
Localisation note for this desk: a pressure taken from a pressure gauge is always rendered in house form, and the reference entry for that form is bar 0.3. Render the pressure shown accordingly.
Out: bar 2.3
